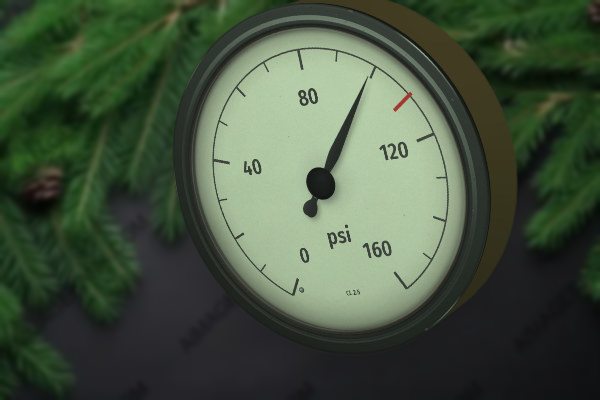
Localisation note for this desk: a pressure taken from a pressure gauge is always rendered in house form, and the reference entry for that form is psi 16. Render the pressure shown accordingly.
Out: psi 100
